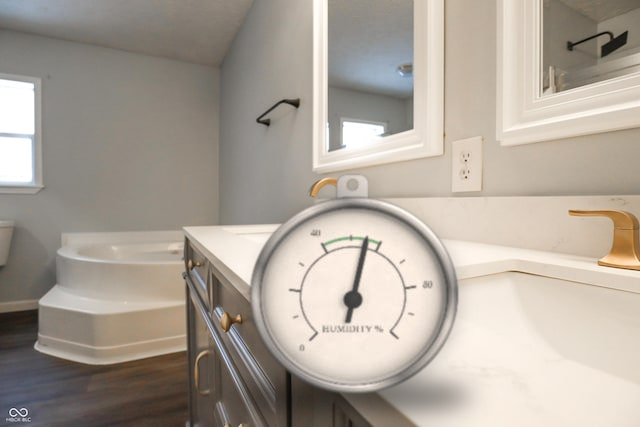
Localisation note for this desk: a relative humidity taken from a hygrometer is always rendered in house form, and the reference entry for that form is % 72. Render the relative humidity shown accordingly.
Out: % 55
